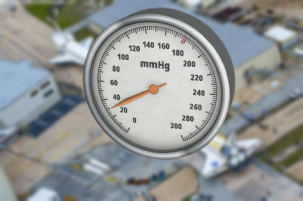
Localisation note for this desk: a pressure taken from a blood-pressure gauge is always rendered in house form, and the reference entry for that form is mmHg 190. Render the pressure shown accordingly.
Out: mmHg 30
